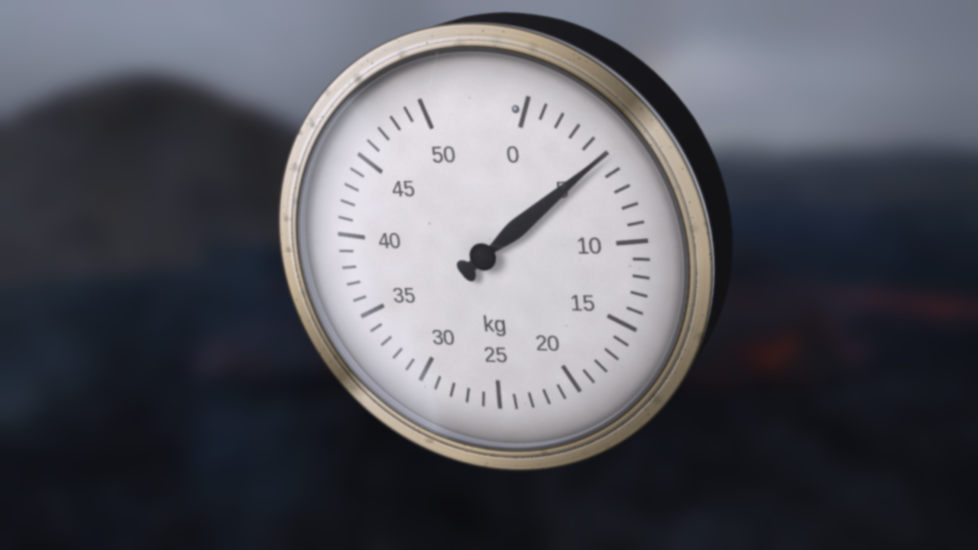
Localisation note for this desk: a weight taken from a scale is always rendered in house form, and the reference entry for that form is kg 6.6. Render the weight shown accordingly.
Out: kg 5
